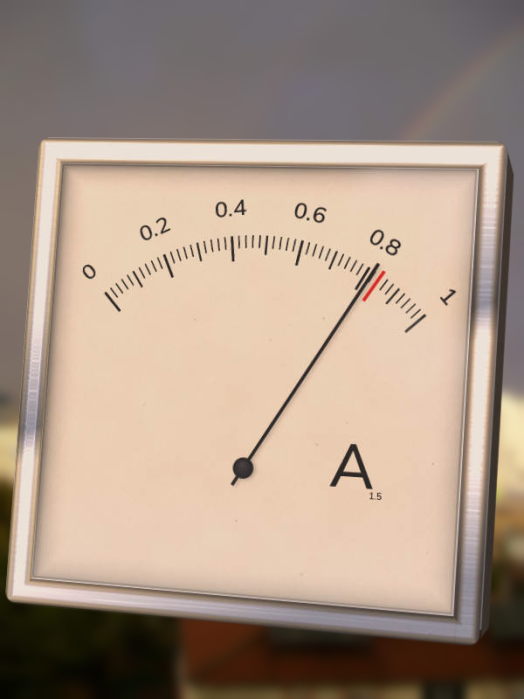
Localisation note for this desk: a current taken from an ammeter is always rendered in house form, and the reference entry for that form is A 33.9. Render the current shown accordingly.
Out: A 0.82
